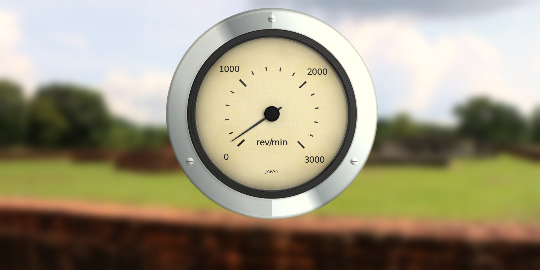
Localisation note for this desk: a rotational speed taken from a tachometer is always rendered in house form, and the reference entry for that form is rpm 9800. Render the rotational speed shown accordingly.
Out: rpm 100
